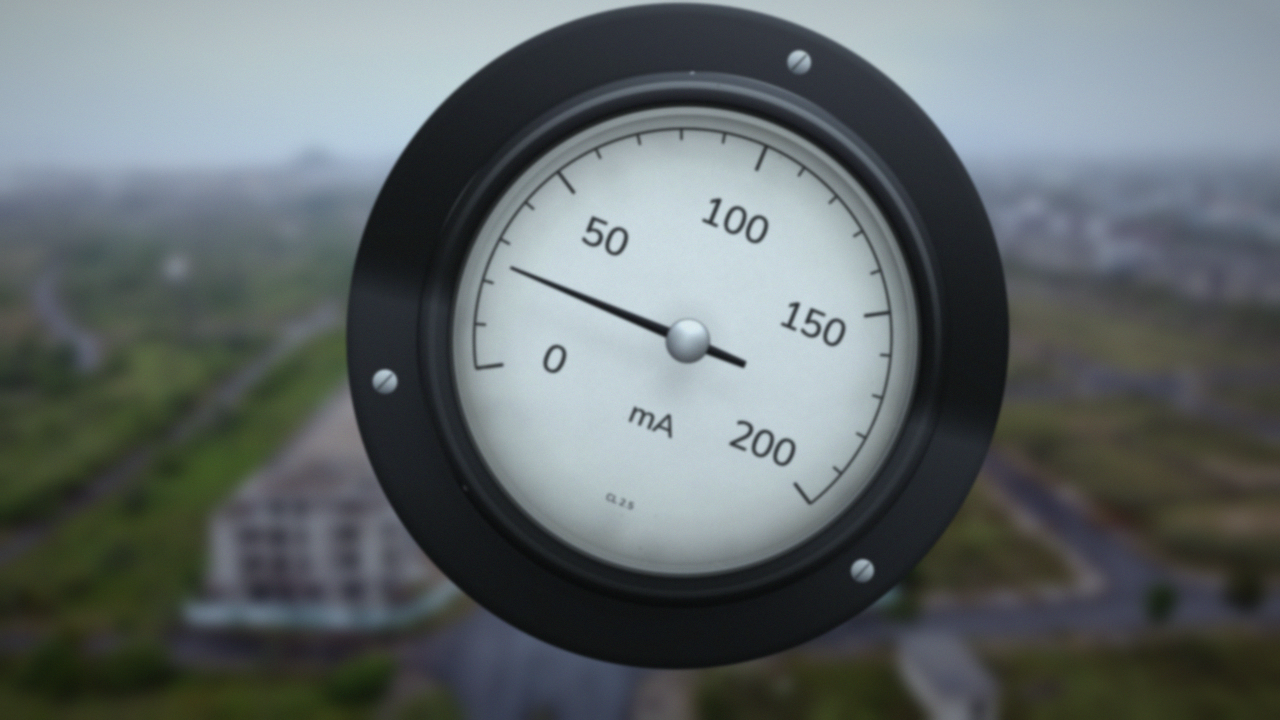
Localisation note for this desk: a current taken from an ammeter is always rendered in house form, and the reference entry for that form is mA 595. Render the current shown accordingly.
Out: mA 25
